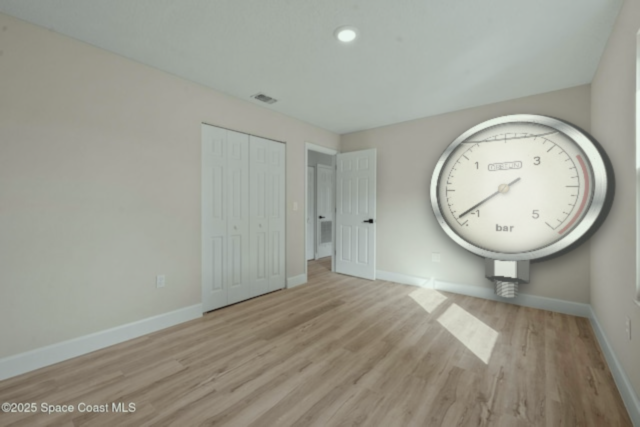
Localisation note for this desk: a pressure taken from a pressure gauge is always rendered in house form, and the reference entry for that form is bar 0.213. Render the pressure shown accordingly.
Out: bar -0.8
